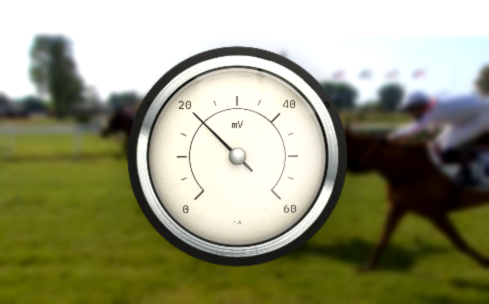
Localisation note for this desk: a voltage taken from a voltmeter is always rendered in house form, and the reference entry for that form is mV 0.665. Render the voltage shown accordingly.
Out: mV 20
